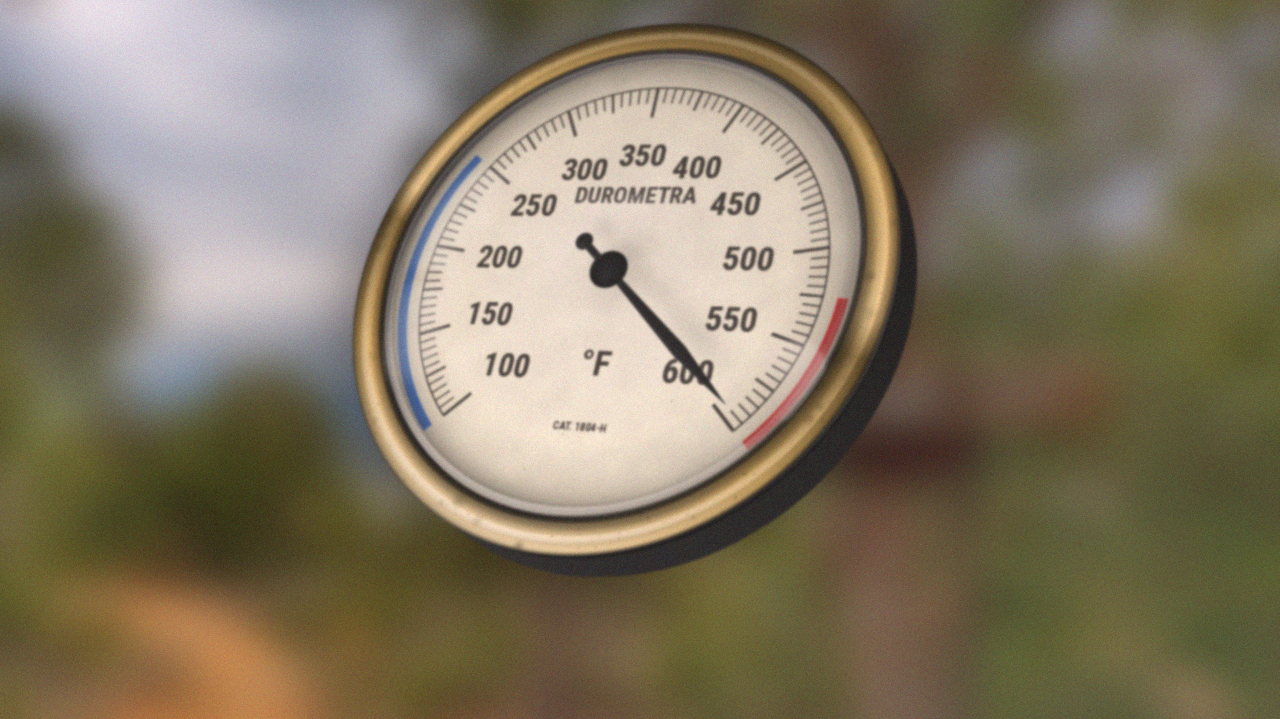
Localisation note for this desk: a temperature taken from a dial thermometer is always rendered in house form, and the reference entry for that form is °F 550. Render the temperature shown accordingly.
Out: °F 595
